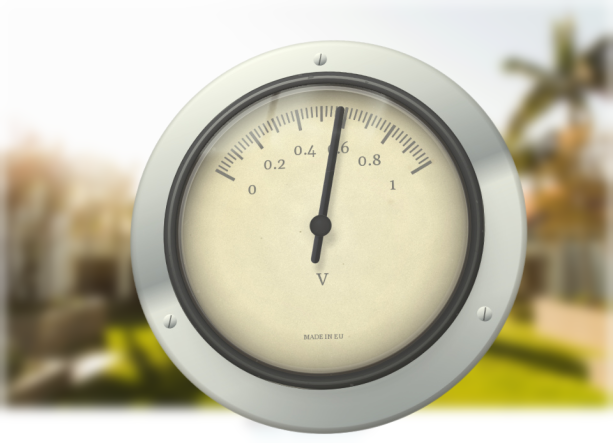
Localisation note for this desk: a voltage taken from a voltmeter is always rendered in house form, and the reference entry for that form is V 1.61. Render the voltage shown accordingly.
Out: V 0.58
